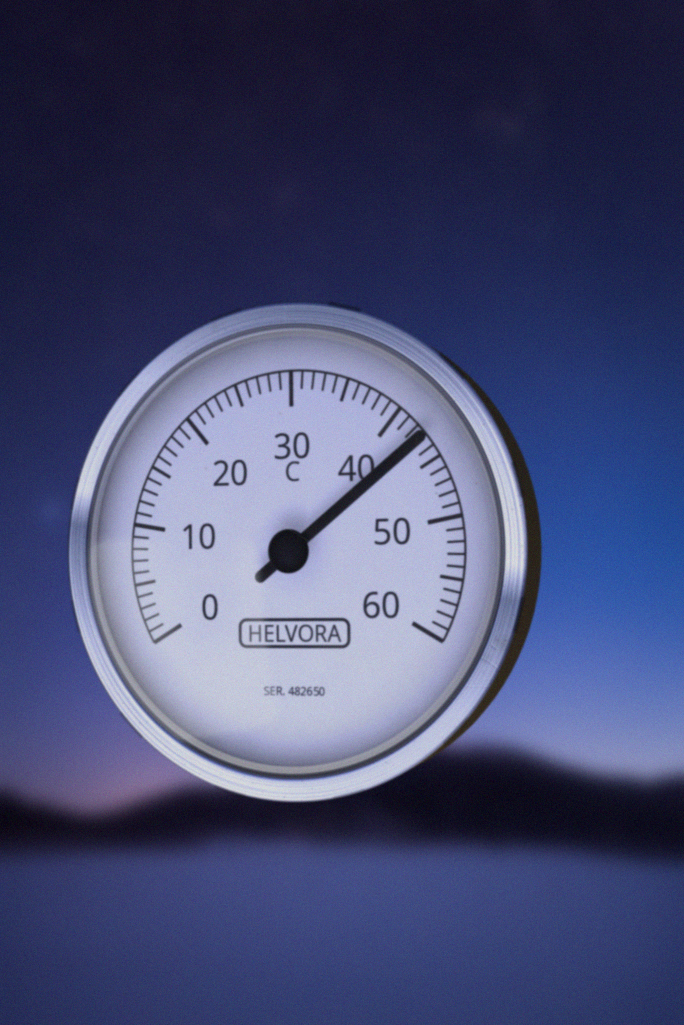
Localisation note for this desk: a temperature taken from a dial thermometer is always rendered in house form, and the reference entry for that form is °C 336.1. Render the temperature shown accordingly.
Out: °C 43
